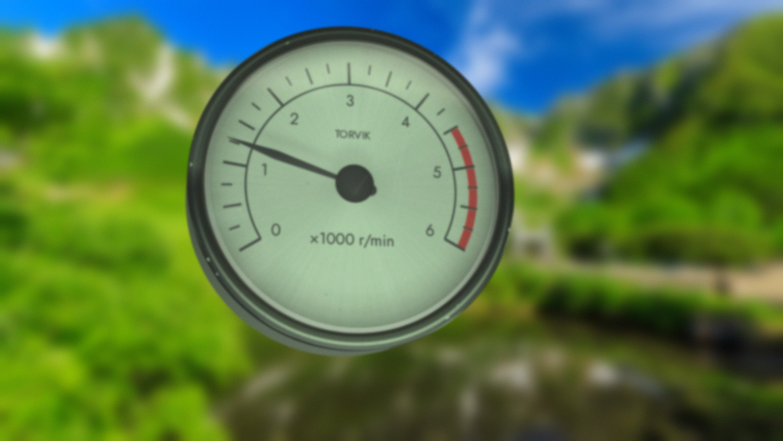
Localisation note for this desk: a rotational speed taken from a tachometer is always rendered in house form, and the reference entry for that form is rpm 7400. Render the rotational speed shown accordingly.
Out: rpm 1250
